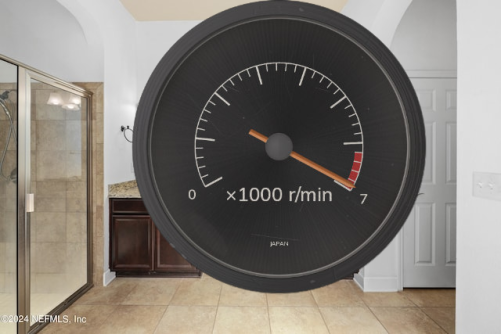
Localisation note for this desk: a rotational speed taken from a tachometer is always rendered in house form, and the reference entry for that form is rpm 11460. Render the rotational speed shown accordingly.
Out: rpm 6900
